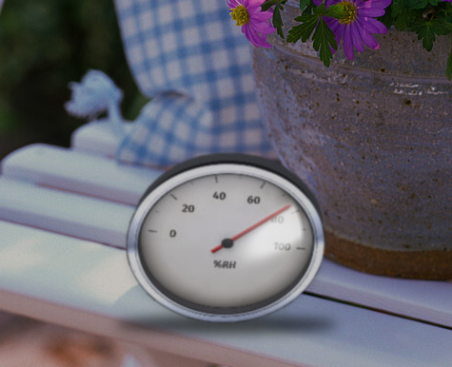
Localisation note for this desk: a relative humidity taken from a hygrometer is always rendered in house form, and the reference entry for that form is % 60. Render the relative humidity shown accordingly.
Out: % 75
